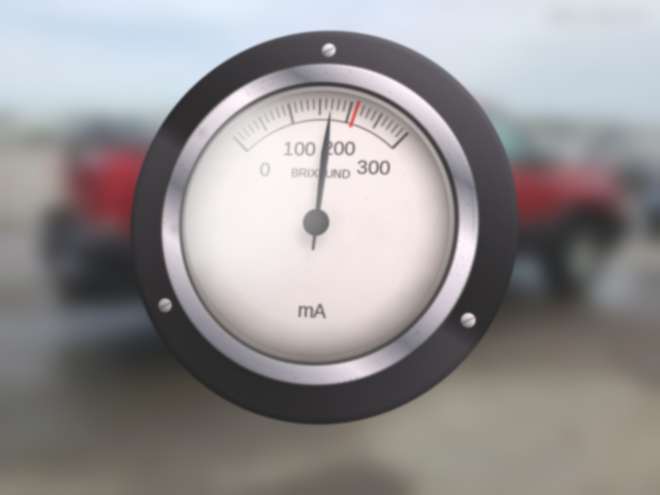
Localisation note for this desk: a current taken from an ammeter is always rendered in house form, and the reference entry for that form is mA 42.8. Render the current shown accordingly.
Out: mA 170
